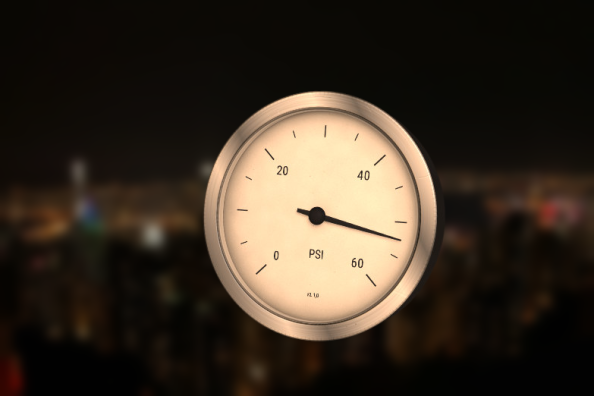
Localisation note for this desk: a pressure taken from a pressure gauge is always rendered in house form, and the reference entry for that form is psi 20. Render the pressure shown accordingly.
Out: psi 52.5
